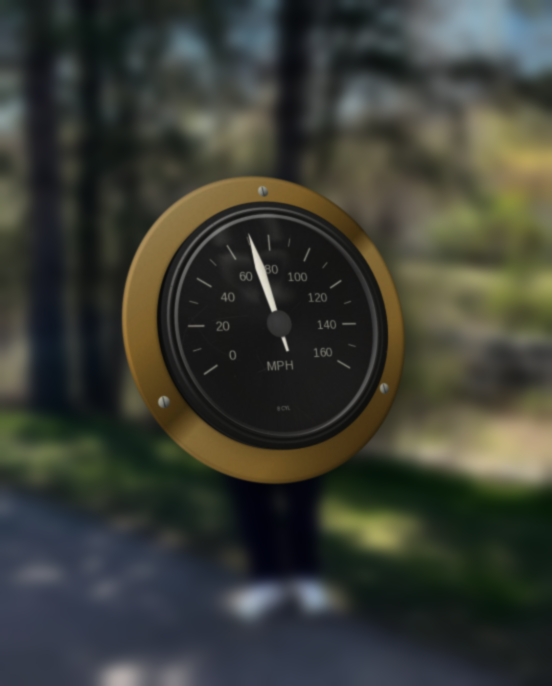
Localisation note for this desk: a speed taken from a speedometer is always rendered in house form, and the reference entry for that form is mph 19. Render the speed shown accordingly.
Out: mph 70
